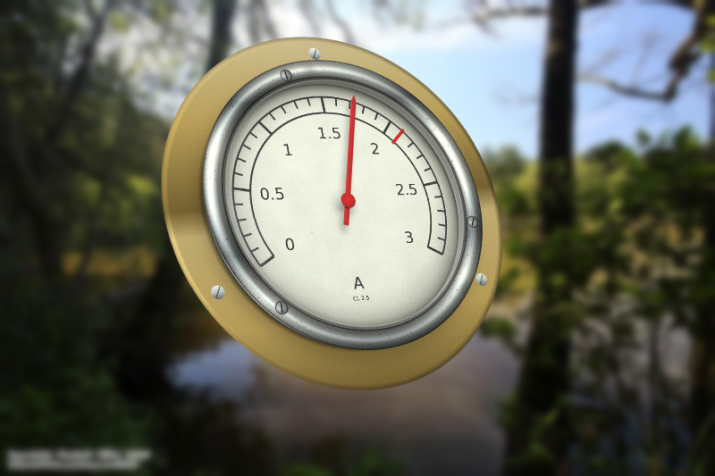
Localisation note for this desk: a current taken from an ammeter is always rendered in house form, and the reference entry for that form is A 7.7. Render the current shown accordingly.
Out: A 1.7
